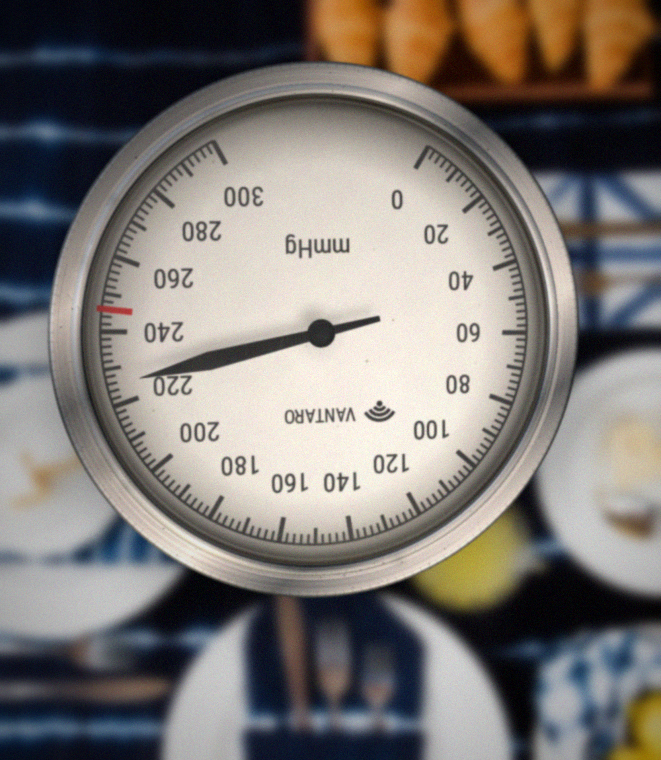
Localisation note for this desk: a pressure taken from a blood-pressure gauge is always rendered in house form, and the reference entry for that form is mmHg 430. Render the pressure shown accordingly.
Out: mmHg 226
